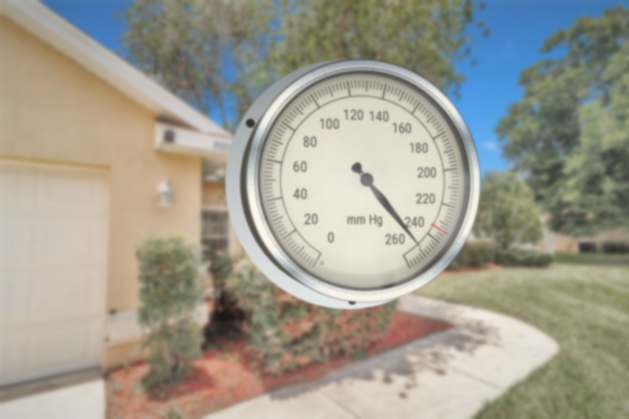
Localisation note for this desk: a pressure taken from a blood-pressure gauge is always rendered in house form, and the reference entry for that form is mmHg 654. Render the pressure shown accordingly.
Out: mmHg 250
